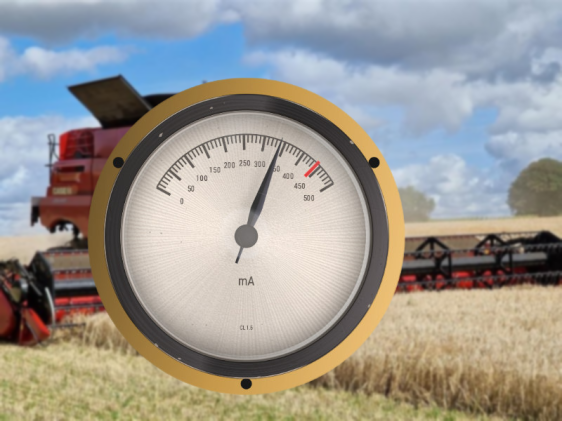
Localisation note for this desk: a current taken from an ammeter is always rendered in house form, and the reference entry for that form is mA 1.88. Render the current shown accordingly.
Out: mA 340
